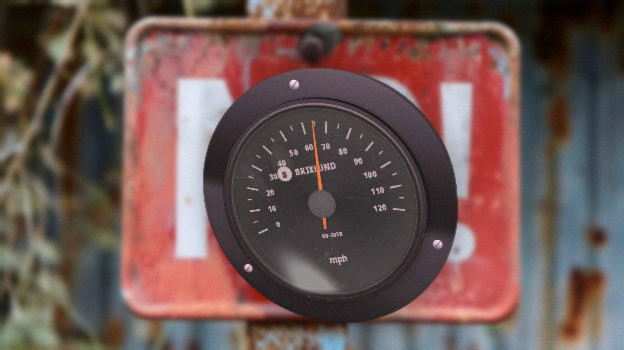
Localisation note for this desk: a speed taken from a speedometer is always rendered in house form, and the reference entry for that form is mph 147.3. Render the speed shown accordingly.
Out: mph 65
